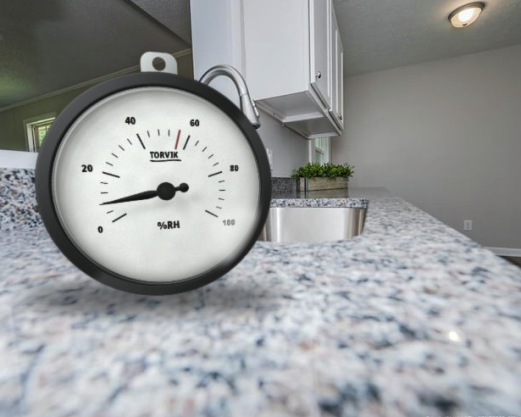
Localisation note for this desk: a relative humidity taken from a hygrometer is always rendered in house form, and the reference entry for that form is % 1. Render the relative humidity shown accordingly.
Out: % 8
